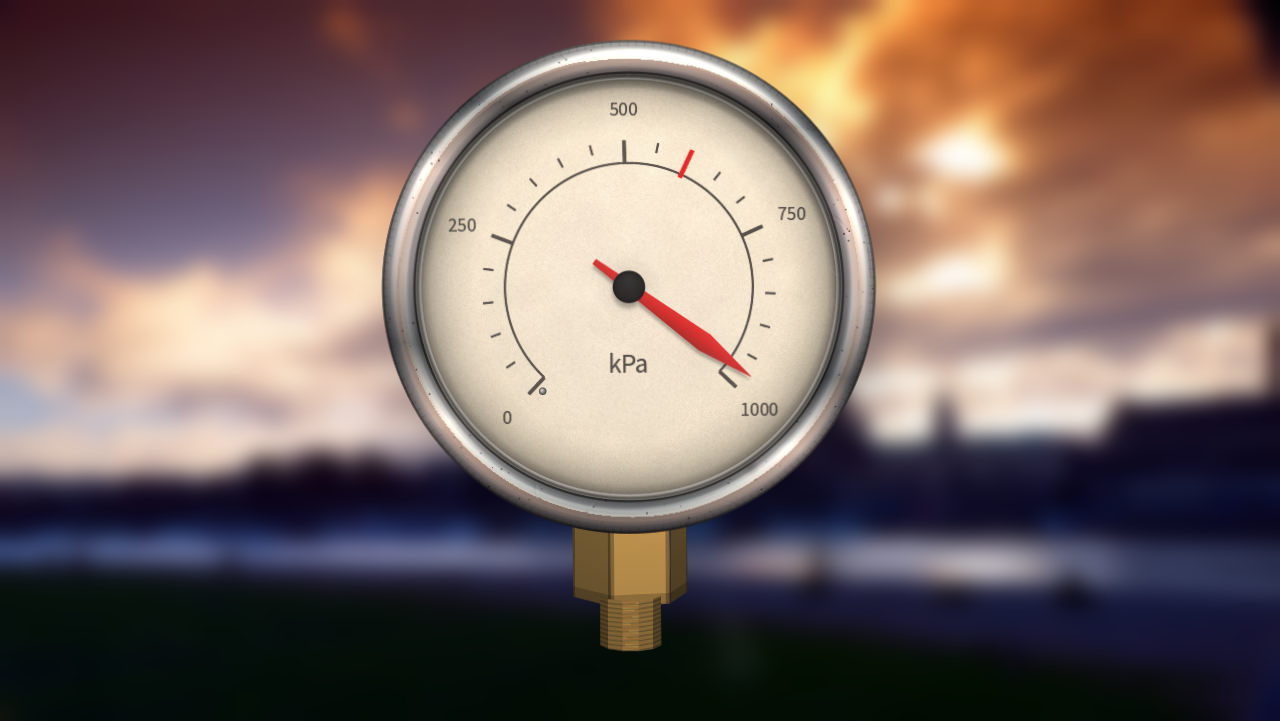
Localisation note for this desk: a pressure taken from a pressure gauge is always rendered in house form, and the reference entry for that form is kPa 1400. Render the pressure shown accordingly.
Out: kPa 975
